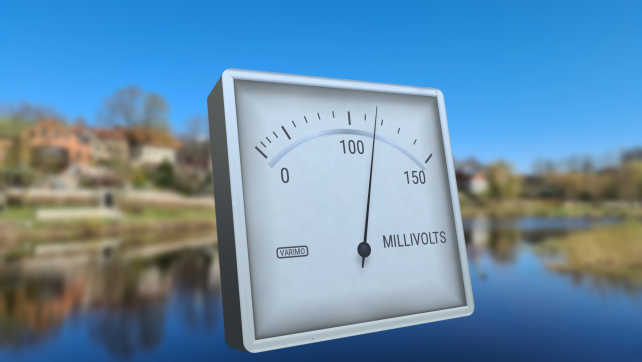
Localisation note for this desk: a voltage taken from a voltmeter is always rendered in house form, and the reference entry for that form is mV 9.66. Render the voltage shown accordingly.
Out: mV 115
